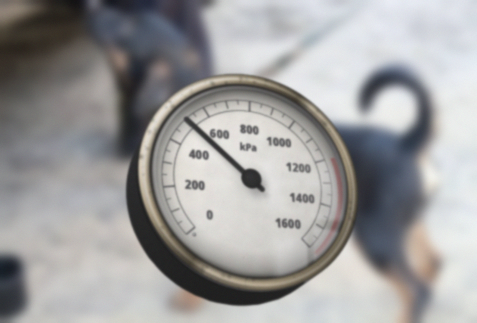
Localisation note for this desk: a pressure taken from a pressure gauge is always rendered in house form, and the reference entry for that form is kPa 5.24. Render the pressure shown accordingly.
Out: kPa 500
